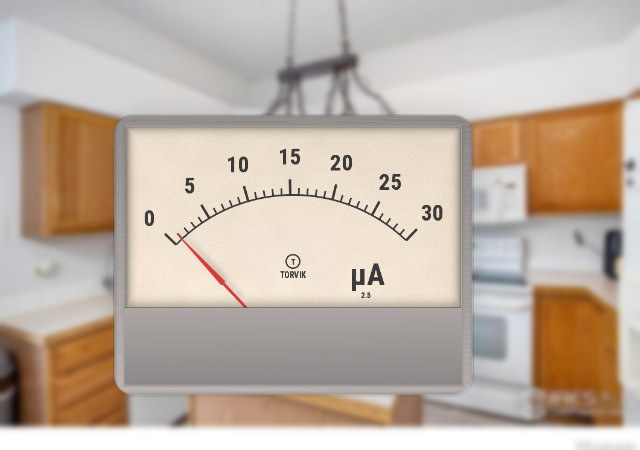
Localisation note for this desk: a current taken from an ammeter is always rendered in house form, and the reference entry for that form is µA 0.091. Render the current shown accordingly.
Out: µA 1
